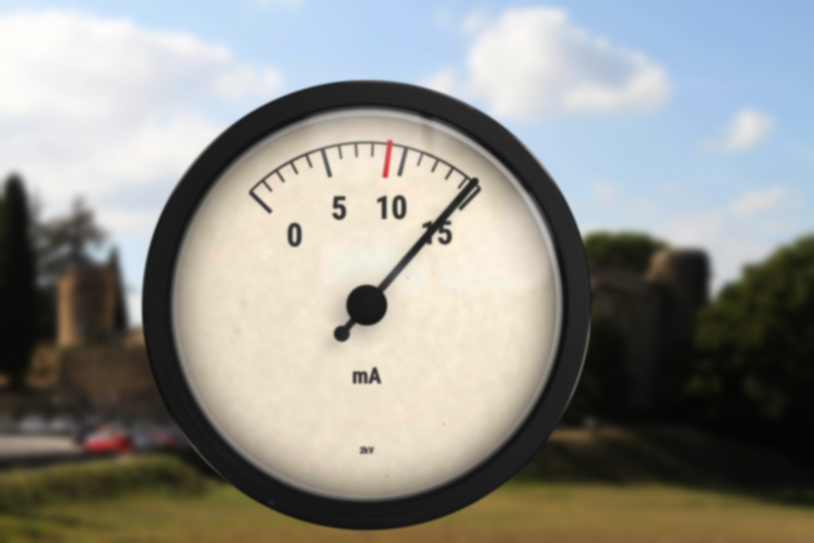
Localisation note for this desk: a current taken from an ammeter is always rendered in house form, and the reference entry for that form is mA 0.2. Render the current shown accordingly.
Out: mA 14.5
